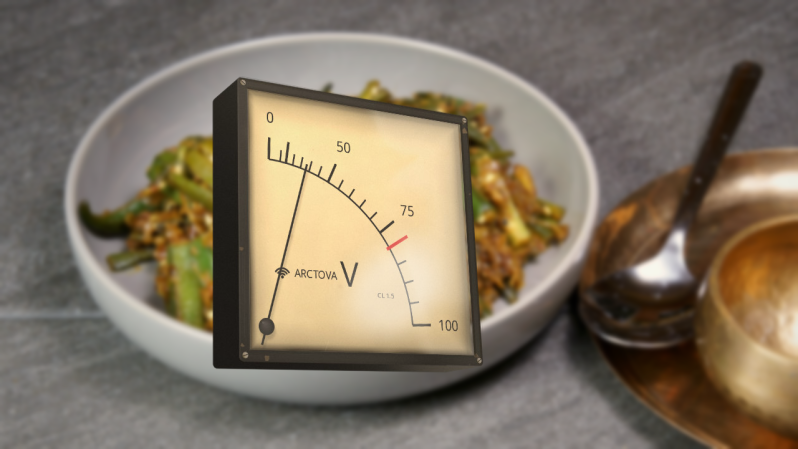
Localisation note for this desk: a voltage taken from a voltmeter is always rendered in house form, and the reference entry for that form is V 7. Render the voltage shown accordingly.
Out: V 37.5
